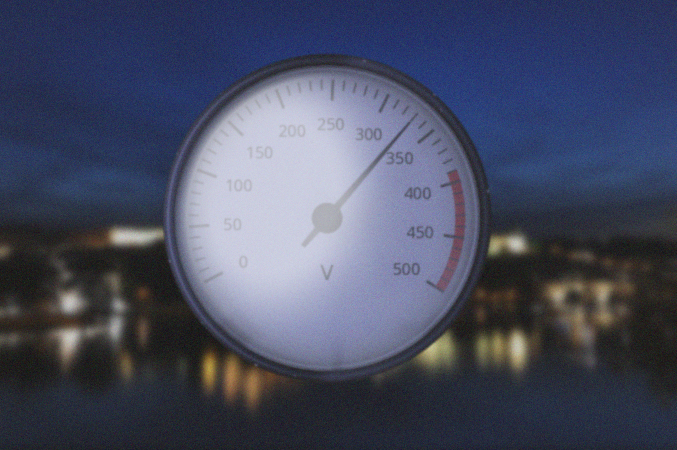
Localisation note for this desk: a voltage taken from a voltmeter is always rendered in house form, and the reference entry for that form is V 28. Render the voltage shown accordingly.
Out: V 330
